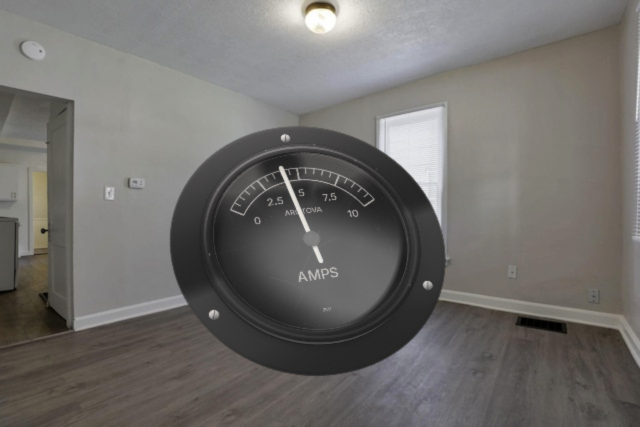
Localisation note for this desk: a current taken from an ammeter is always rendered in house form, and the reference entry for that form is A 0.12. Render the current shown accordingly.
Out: A 4
